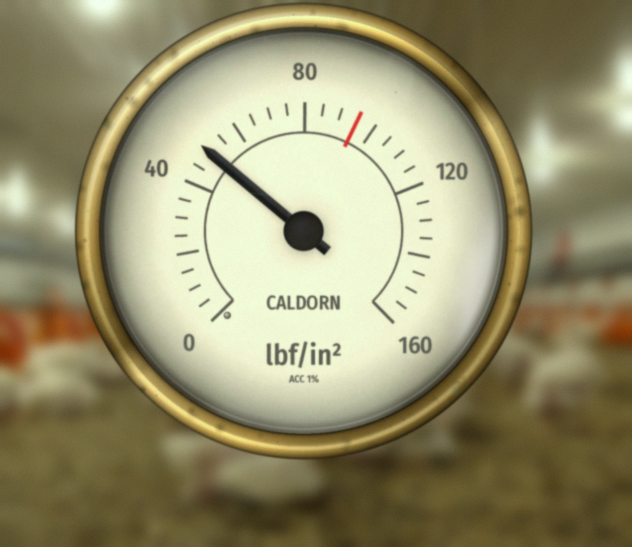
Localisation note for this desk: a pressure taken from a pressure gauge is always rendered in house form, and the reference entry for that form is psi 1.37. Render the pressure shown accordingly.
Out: psi 50
